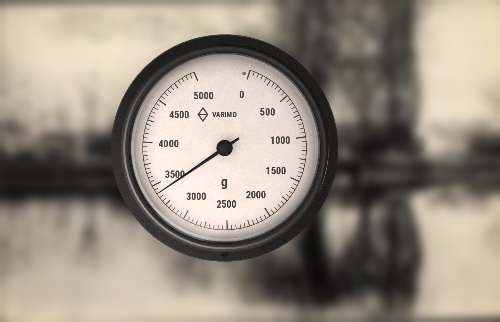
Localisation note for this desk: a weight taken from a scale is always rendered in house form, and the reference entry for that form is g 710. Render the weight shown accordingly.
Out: g 3400
